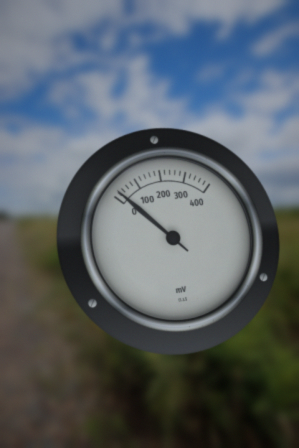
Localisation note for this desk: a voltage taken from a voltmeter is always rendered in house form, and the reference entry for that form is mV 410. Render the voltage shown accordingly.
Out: mV 20
